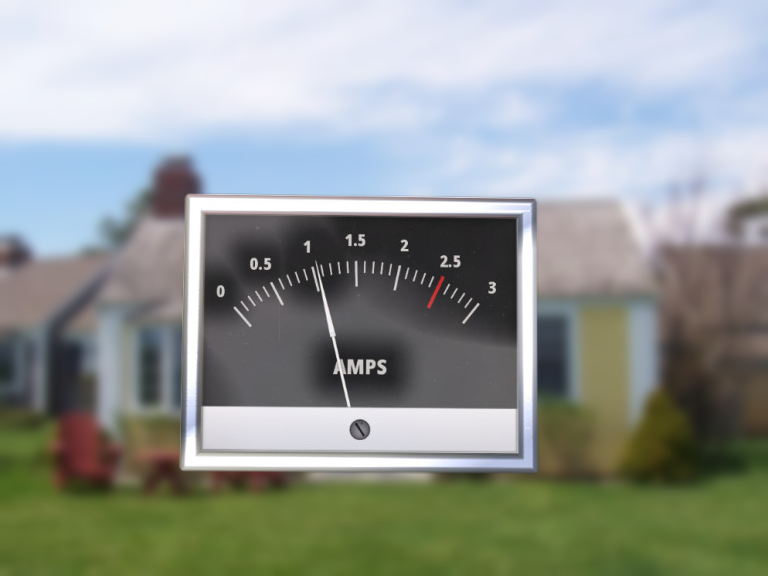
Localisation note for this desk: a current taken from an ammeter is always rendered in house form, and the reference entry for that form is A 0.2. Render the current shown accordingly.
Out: A 1.05
